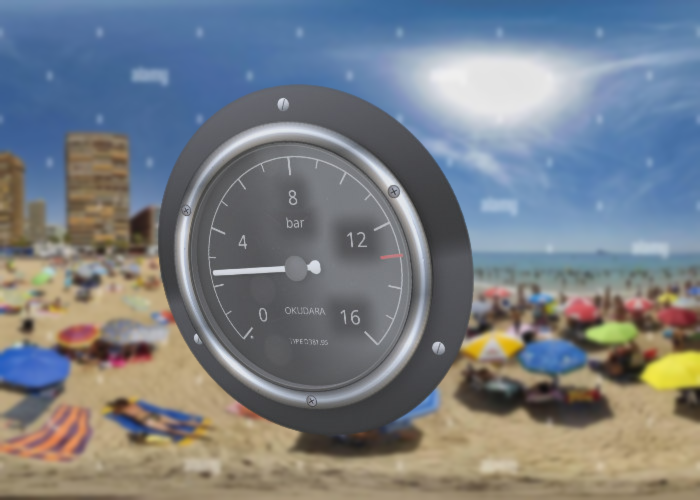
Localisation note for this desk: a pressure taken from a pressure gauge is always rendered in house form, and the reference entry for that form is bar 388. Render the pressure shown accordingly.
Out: bar 2.5
